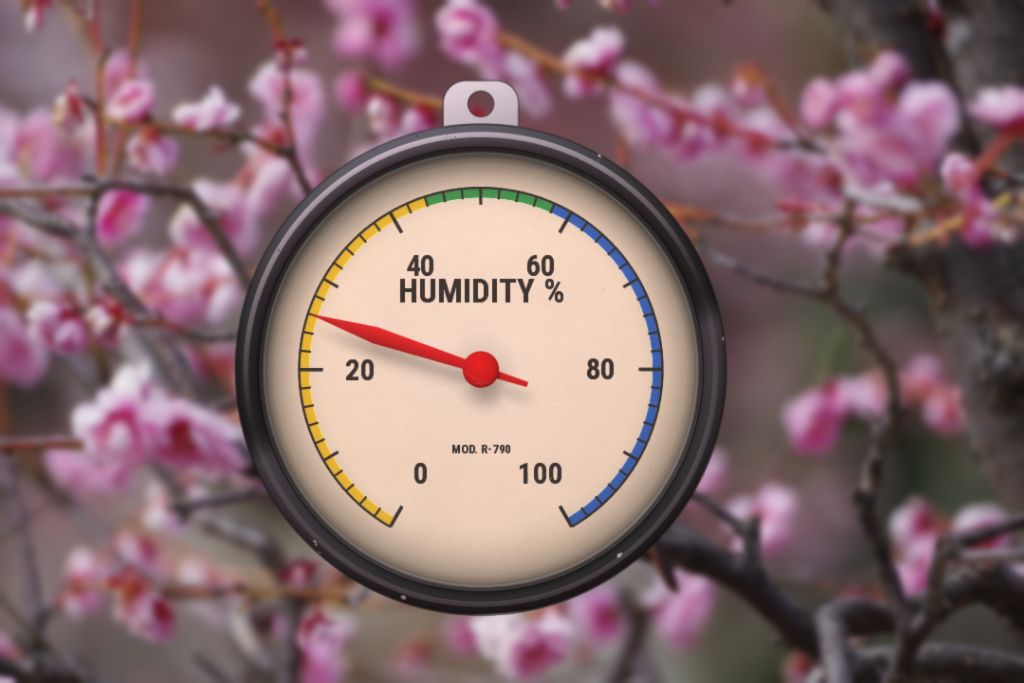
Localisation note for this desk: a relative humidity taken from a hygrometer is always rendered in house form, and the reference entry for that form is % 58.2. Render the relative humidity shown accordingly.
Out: % 26
